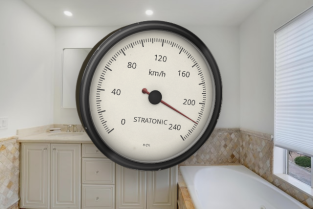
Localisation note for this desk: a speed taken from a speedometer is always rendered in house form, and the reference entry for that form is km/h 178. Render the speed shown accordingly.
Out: km/h 220
